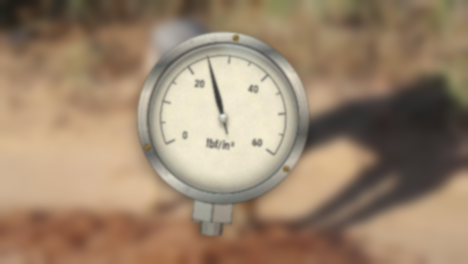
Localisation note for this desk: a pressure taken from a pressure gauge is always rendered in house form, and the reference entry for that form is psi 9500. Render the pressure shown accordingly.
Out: psi 25
